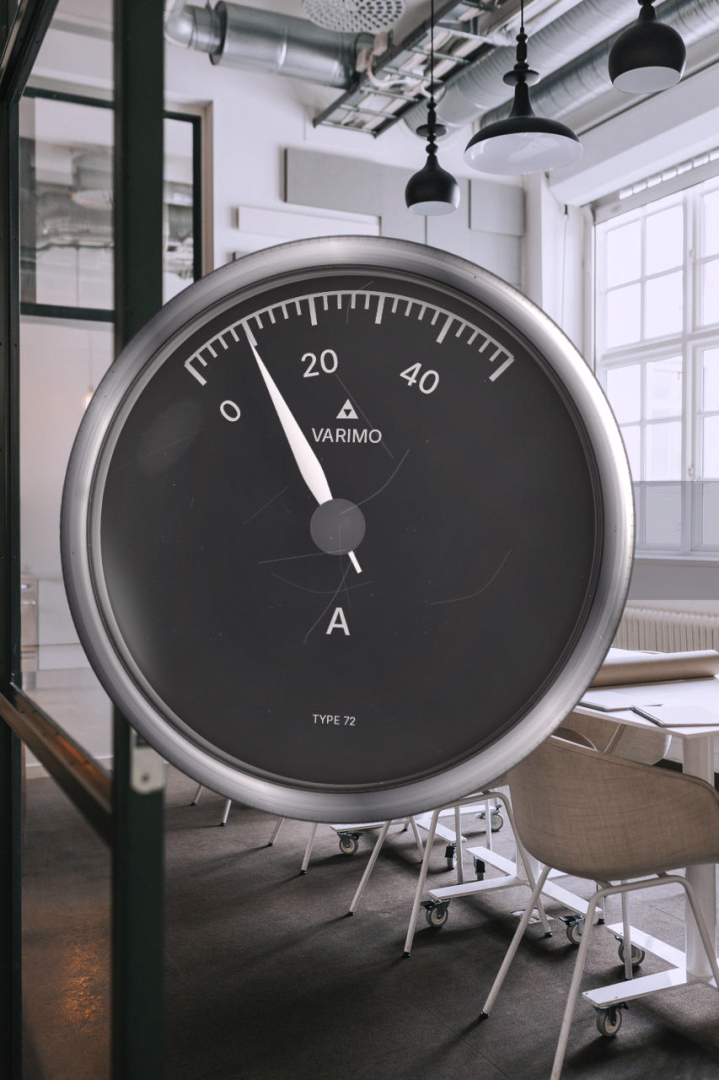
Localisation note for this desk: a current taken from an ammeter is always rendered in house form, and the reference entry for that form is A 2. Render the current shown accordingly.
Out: A 10
